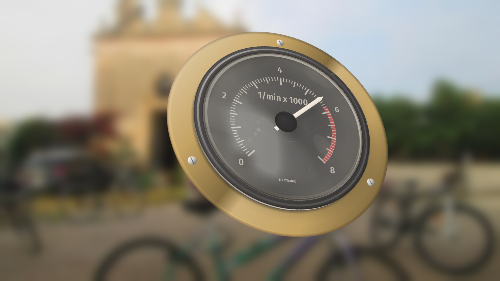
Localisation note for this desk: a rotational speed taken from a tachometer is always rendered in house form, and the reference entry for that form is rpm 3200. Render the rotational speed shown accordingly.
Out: rpm 5500
